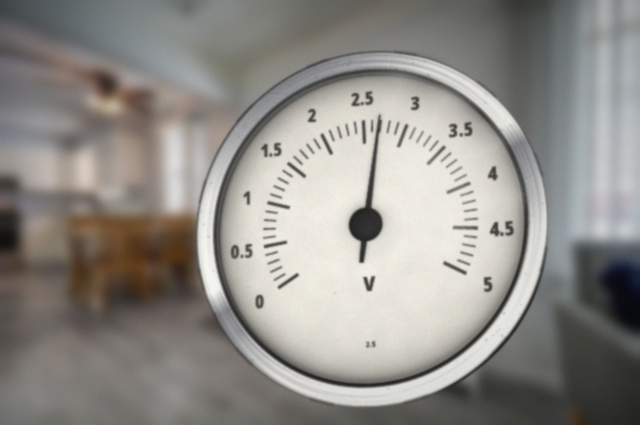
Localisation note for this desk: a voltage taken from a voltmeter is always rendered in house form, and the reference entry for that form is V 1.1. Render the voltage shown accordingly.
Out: V 2.7
